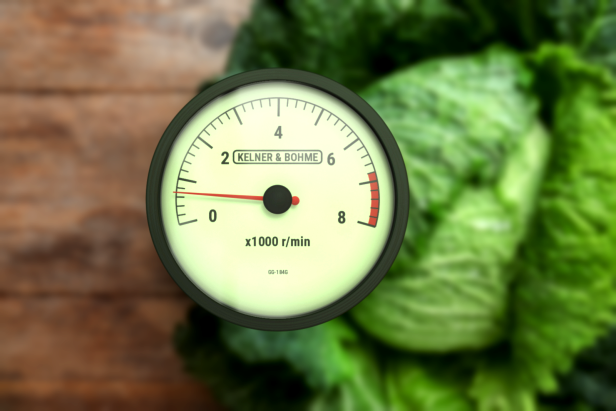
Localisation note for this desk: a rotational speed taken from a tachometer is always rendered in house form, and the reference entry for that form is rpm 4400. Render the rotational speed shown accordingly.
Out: rpm 700
